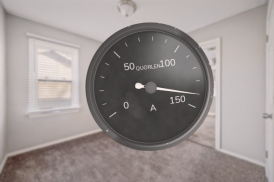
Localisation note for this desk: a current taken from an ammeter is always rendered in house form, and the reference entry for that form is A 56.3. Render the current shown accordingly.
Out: A 140
